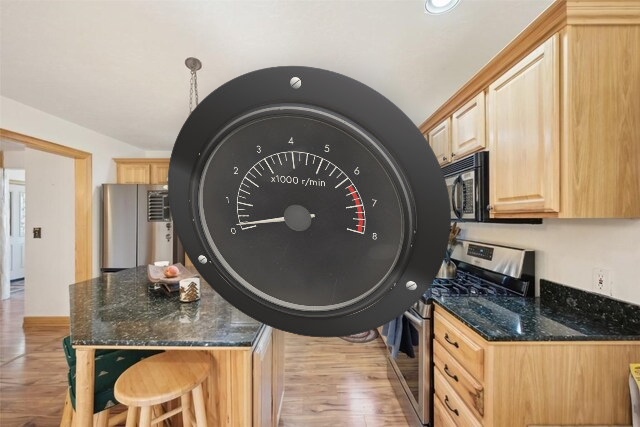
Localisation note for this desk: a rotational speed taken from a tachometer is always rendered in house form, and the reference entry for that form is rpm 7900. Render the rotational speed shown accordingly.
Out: rpm 250
